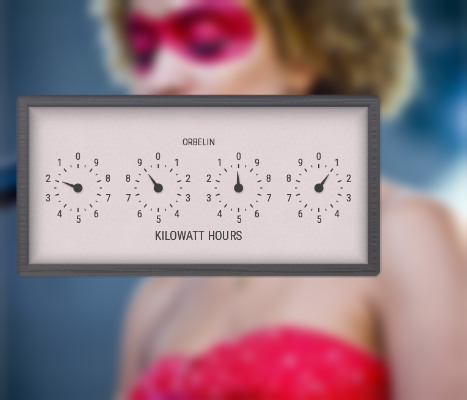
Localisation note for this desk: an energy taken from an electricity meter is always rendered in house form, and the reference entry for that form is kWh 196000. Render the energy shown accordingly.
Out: kWh 1901
